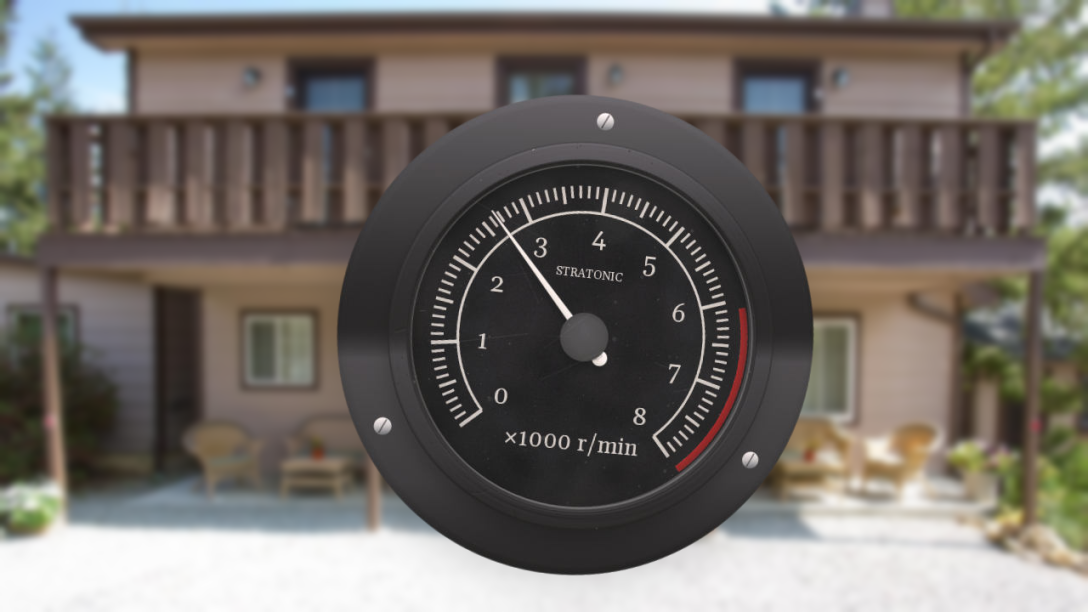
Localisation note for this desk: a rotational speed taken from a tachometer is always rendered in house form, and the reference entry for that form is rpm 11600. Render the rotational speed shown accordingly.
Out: rpm 2650
